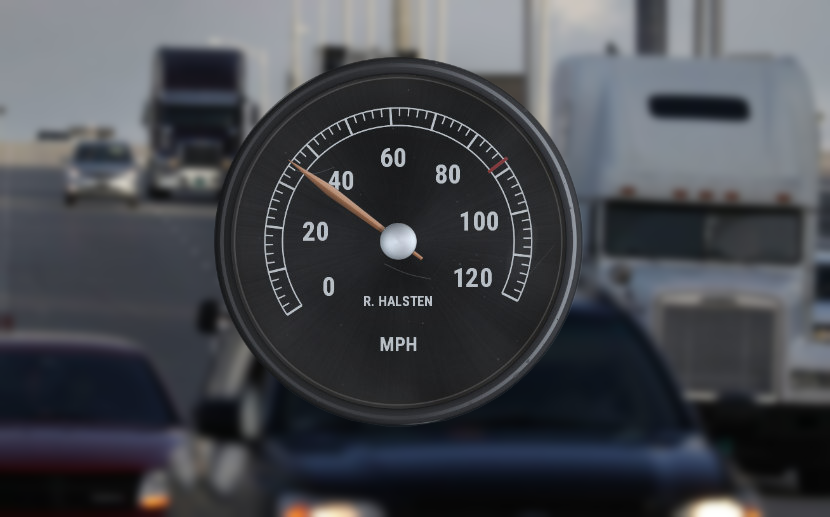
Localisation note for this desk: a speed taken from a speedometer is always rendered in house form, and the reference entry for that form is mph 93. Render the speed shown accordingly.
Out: mph 35
